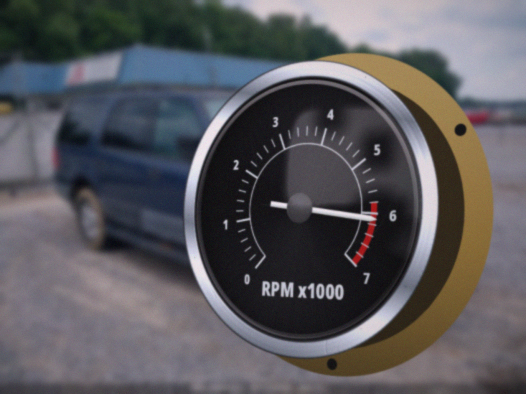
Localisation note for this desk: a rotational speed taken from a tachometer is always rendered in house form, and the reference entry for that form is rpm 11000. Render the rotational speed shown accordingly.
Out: rpm 6100
